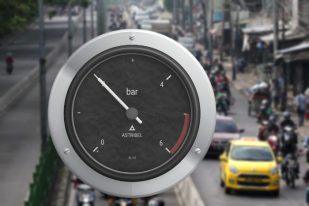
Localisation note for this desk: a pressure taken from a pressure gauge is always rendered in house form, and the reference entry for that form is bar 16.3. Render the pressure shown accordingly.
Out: bar 2
